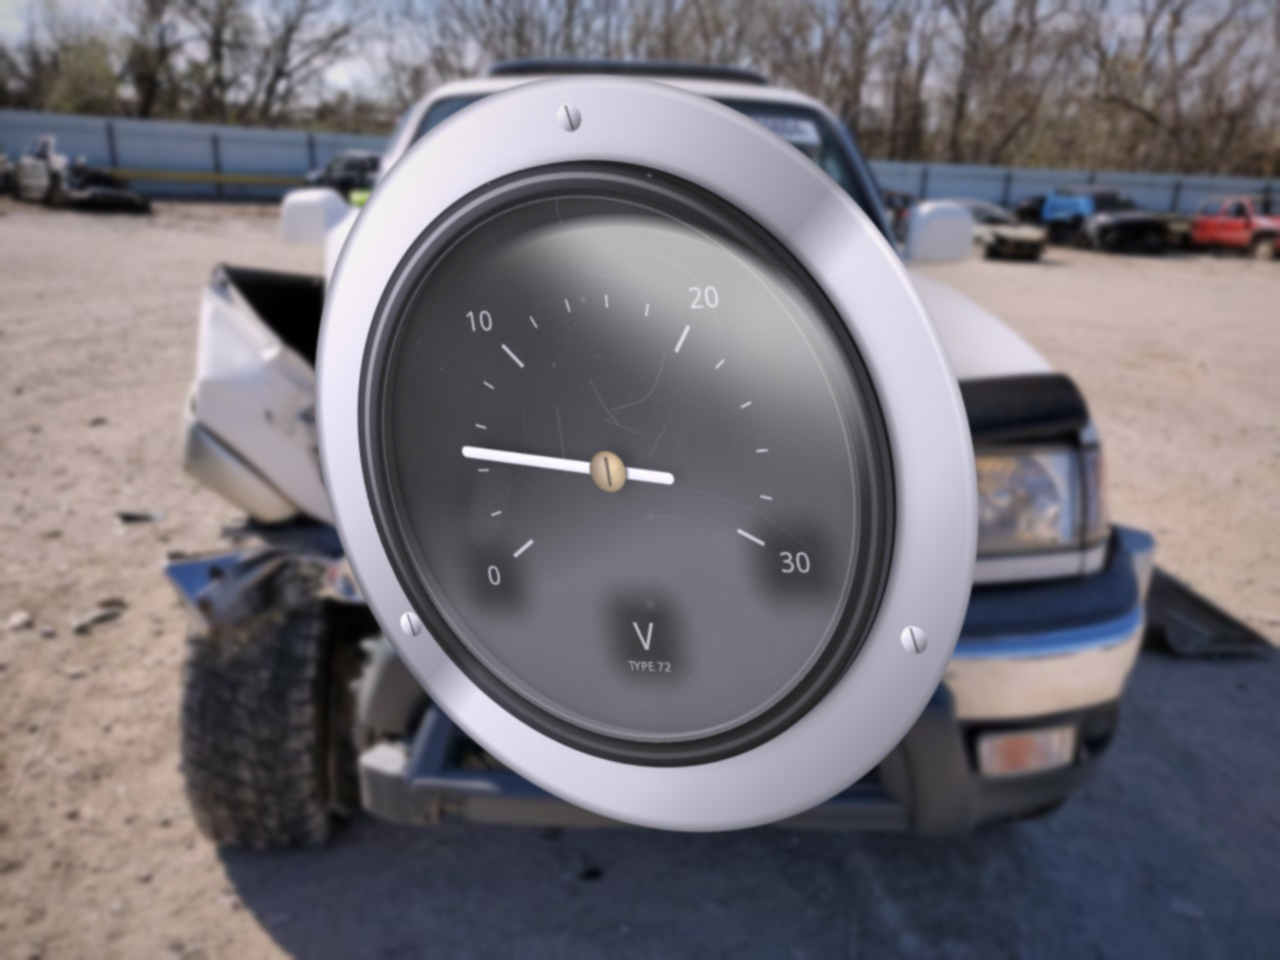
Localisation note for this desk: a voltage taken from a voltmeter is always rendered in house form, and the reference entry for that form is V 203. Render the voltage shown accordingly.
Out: V 5
